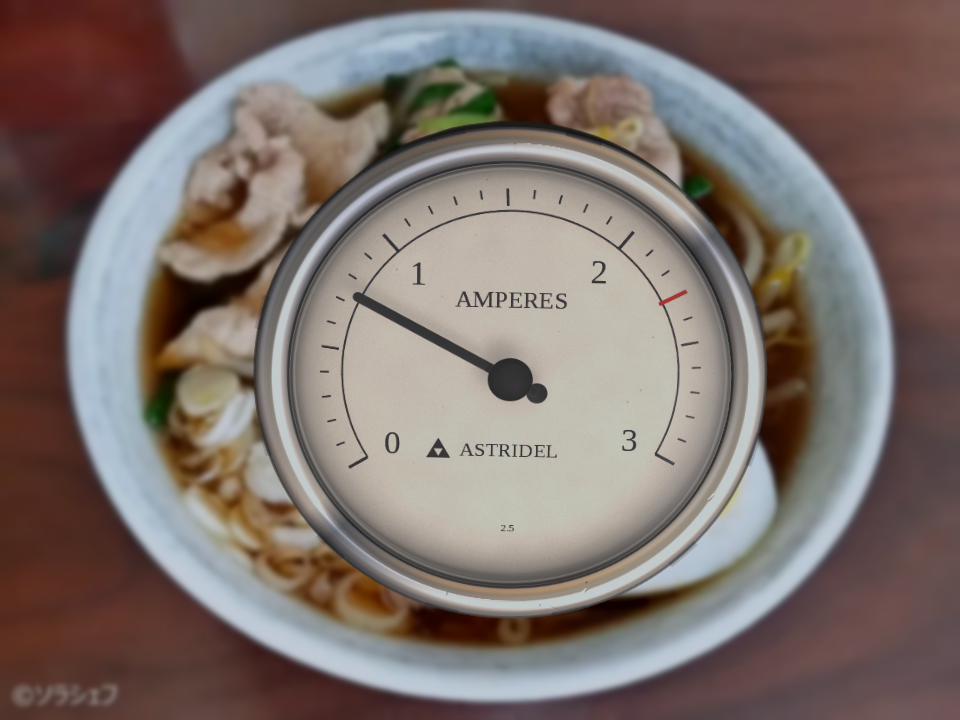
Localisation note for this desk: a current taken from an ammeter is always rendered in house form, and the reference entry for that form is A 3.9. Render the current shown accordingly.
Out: A 0.75
